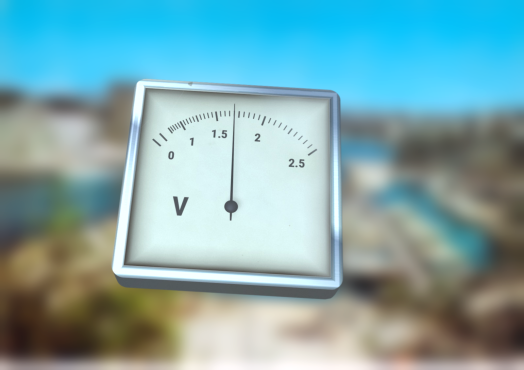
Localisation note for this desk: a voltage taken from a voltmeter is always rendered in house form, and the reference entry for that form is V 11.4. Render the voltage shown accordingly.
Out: V 1.7
